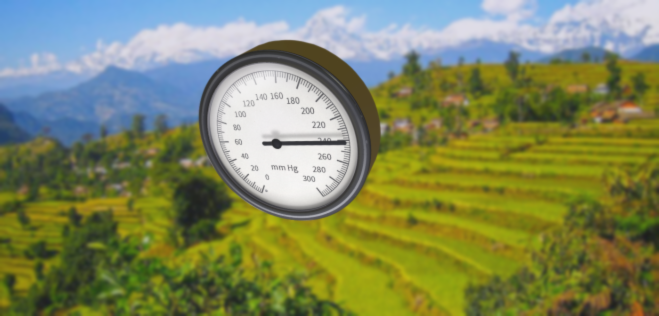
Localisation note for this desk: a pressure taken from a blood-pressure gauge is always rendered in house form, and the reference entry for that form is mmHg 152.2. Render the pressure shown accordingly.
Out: mmHg 240
